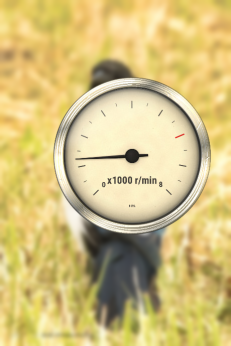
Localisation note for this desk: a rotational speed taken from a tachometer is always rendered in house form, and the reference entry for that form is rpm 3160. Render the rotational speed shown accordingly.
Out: rpm 1250
